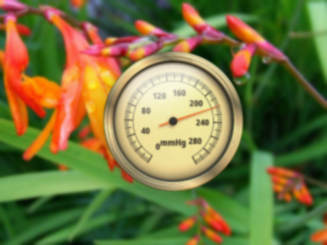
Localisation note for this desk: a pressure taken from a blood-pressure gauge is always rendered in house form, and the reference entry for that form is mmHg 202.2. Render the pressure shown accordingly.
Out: mmHg 220
